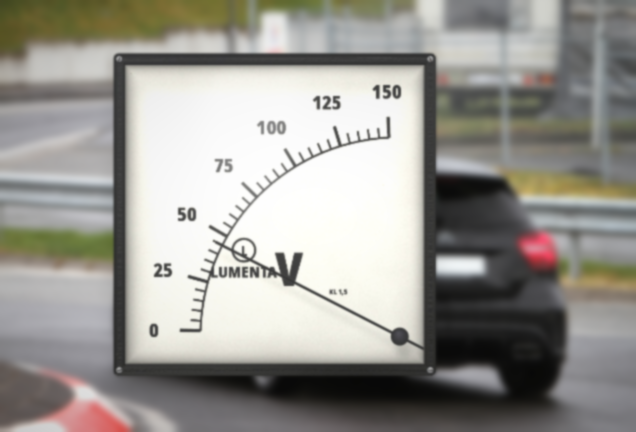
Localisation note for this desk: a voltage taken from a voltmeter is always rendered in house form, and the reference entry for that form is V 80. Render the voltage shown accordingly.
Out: V 45
